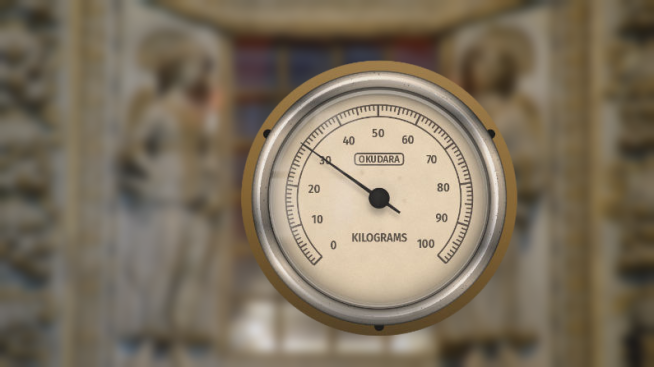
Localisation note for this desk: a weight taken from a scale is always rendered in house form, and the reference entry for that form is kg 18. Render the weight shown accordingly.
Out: kg 30
